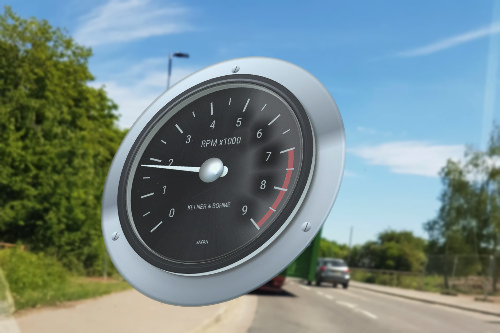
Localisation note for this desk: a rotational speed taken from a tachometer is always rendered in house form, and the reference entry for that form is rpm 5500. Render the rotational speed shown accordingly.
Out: rpm 1750
